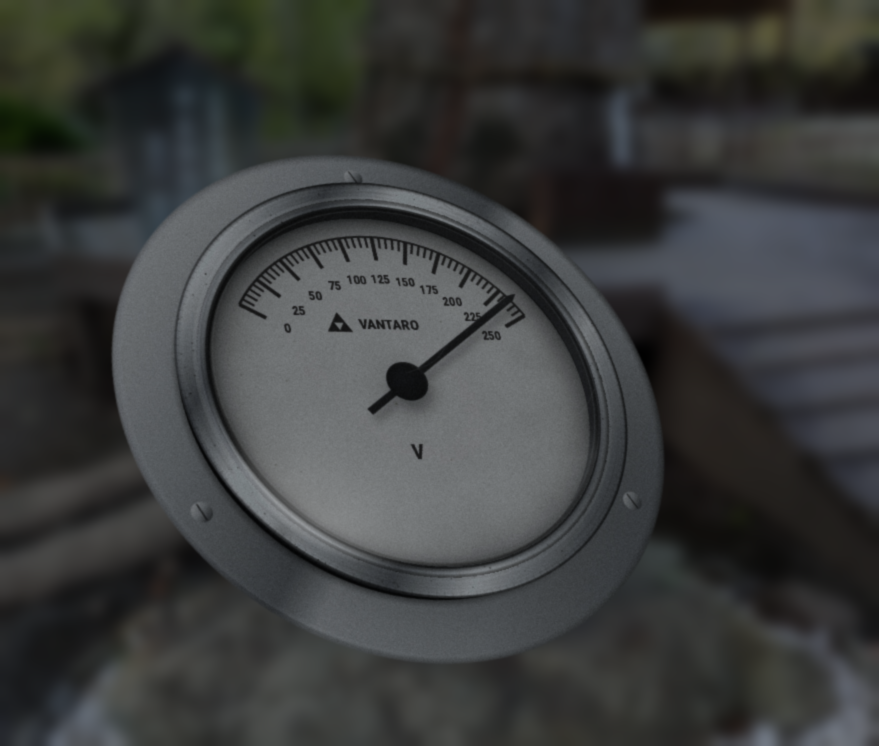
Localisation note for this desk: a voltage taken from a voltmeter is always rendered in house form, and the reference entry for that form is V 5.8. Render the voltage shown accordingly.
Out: V 235
